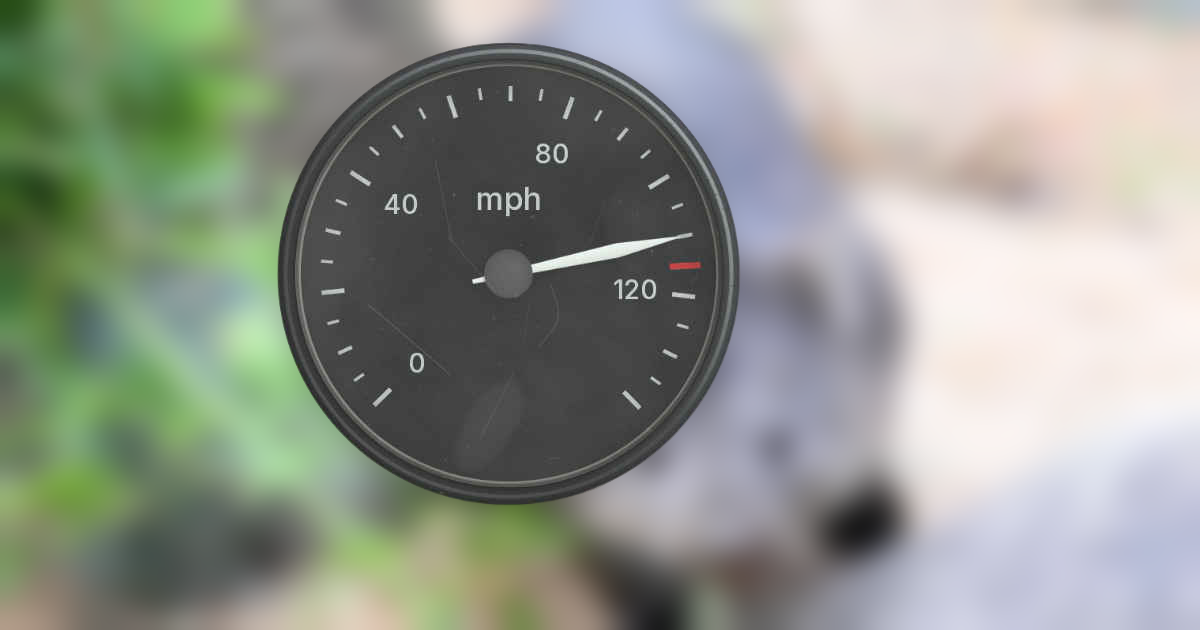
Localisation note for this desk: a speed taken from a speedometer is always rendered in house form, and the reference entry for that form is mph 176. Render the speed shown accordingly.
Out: mph 110
